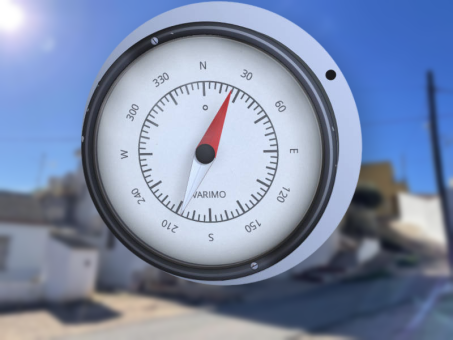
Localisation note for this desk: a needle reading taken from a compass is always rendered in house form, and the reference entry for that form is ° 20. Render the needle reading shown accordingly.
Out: ° 25
